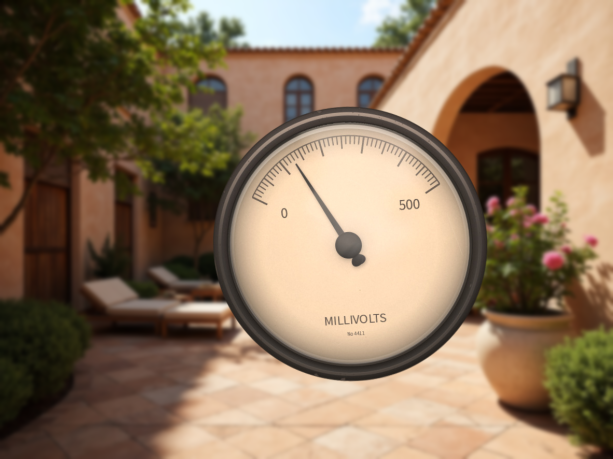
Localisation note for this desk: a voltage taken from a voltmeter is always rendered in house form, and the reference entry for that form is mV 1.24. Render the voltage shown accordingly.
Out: mV 130
